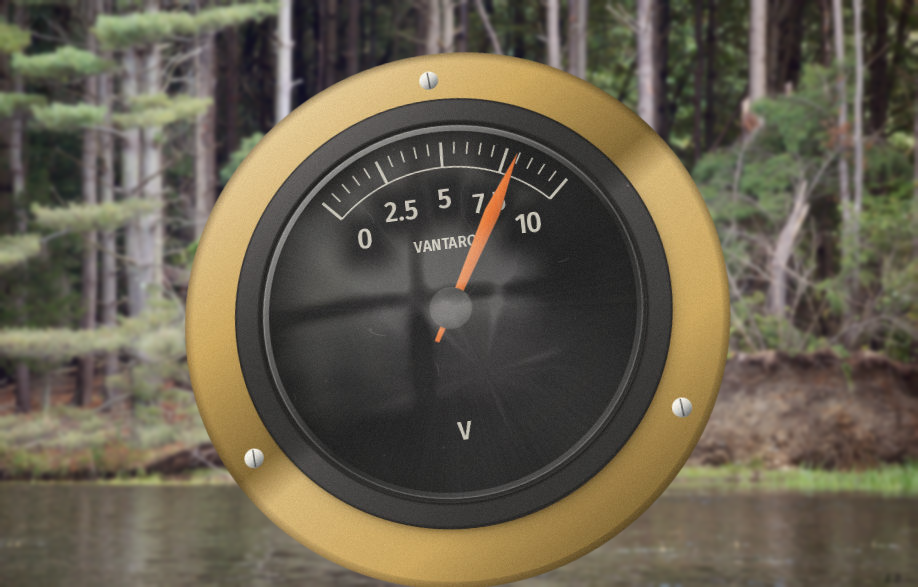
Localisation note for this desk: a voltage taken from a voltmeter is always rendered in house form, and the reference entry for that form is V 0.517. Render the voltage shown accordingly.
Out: V 8
